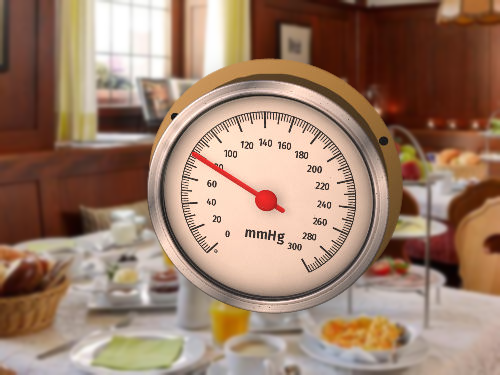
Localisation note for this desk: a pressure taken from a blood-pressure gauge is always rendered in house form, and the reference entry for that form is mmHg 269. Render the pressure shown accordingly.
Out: mmHg 80
